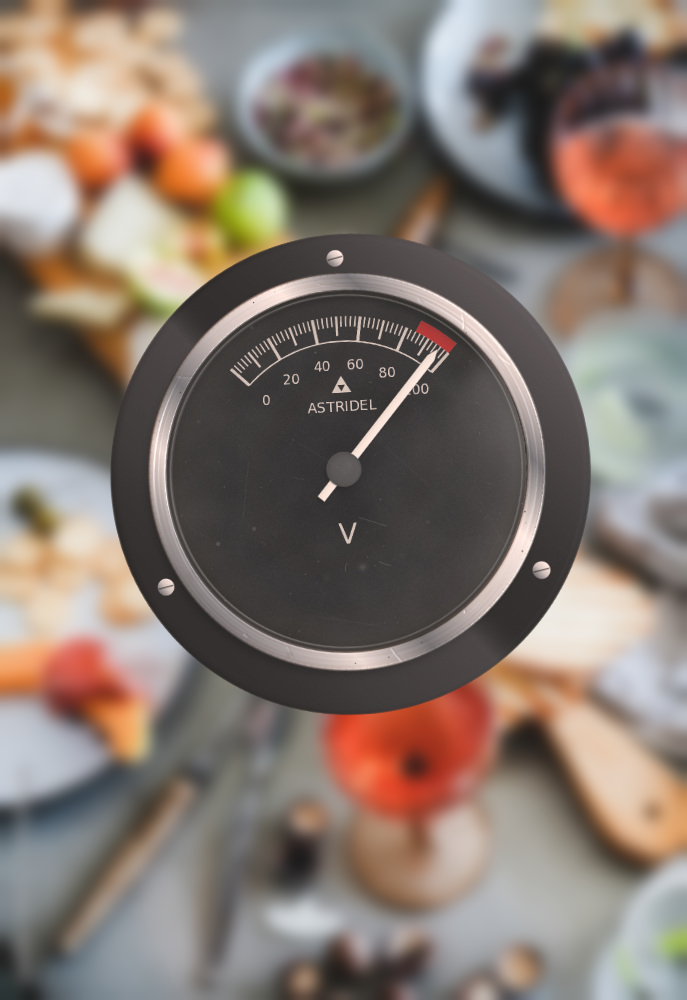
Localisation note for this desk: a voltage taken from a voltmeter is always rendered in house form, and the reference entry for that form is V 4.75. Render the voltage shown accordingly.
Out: V 96
